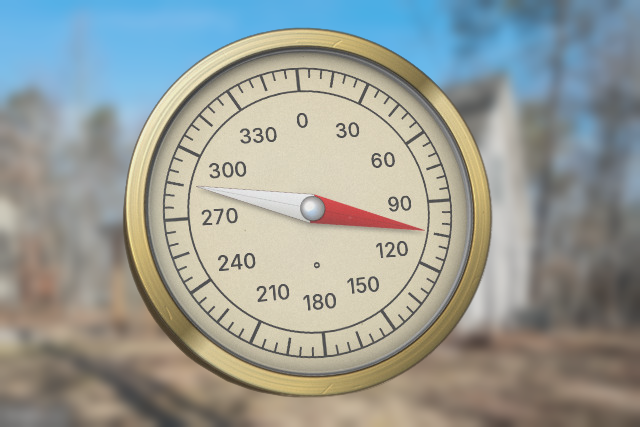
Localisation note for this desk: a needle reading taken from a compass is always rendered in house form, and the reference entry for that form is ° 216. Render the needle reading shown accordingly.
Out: ° 105
